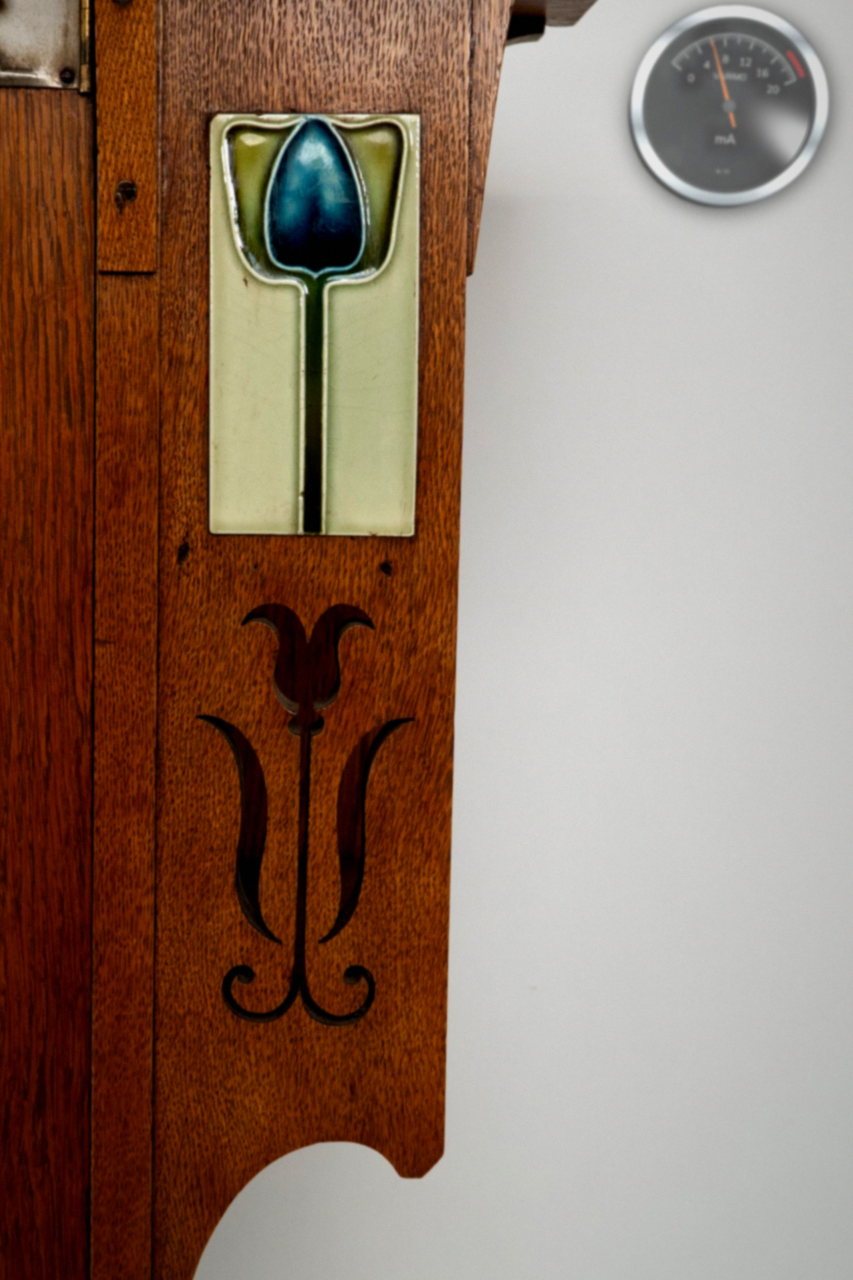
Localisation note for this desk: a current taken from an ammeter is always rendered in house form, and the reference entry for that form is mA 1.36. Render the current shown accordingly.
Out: mA 6
